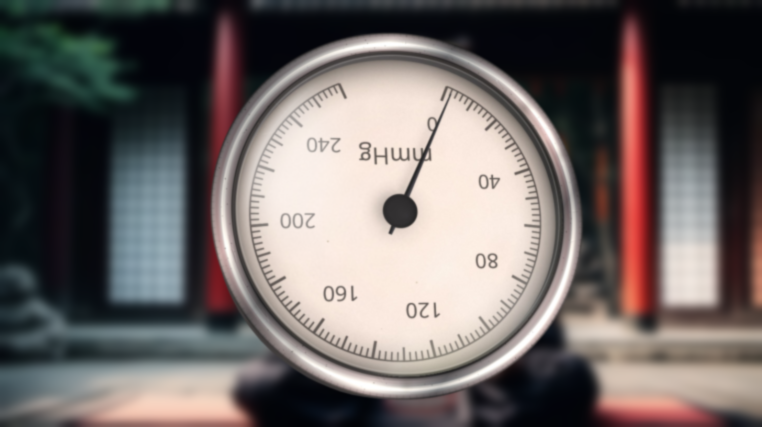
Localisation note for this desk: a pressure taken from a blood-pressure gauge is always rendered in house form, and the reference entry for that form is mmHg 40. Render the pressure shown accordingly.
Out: mmHg 2
